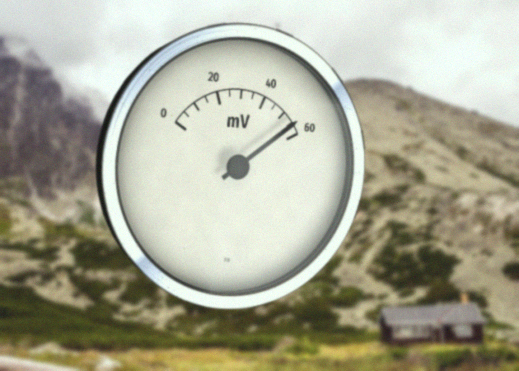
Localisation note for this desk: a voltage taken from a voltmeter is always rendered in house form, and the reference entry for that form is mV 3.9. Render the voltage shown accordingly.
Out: mV 55
